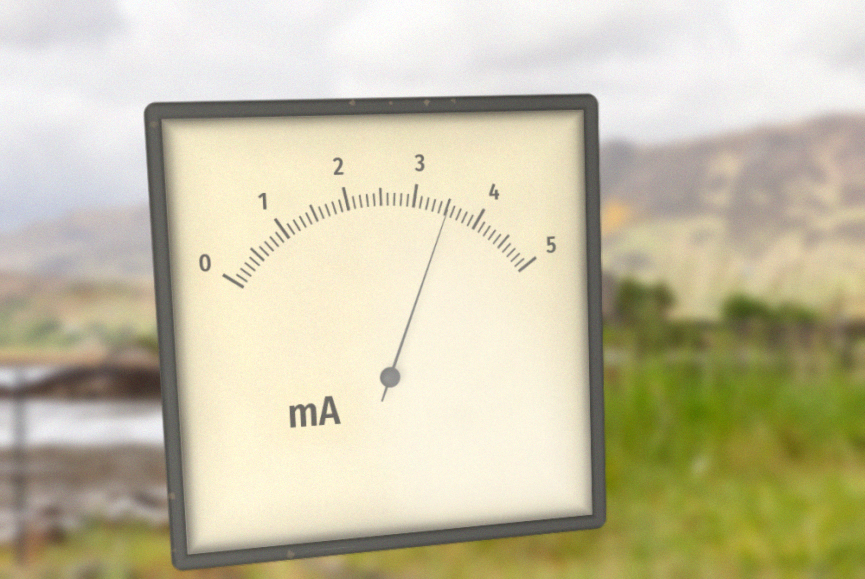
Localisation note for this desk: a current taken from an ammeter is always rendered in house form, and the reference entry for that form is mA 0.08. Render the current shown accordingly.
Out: mA 3.5
